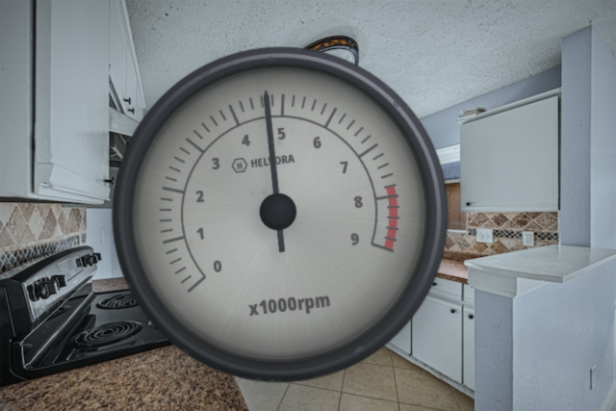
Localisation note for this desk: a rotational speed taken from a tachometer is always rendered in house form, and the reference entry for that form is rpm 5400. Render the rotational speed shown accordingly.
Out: rpm 4700
